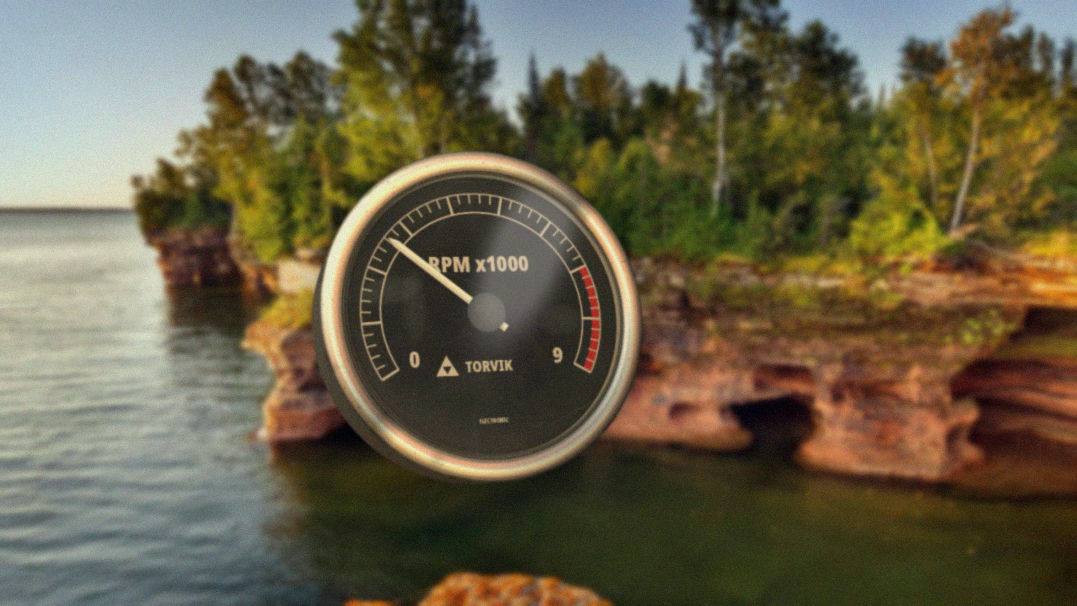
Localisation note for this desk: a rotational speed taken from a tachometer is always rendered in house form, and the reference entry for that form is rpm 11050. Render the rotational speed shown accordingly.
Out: rpm 2600
